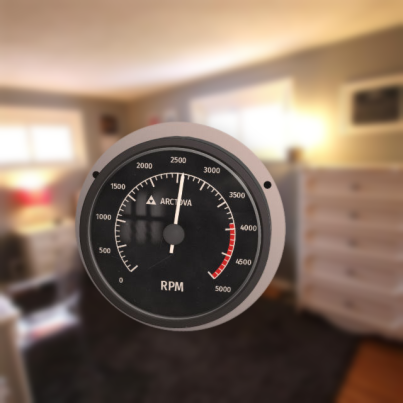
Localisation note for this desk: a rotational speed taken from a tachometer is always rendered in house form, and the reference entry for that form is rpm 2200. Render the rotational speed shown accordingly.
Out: rpm 2600
